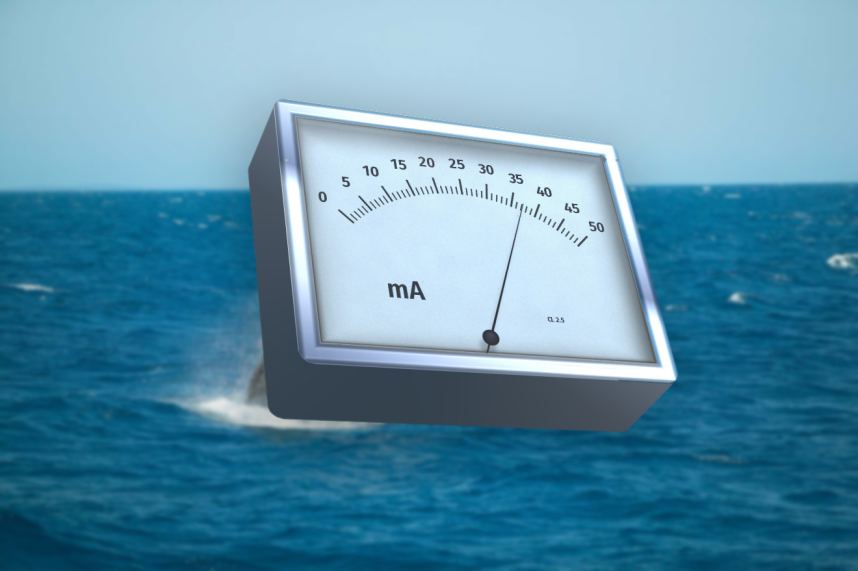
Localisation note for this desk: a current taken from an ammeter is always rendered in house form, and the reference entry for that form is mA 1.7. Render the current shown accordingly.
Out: mA 37
